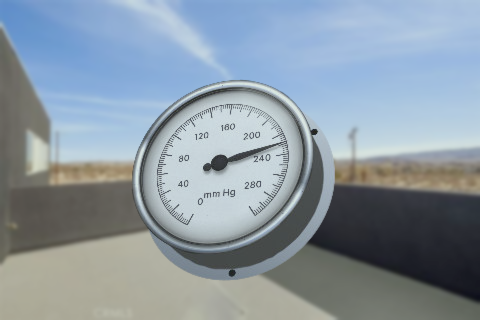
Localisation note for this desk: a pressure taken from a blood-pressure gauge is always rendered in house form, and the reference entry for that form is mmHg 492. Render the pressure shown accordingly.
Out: mmHg 230
